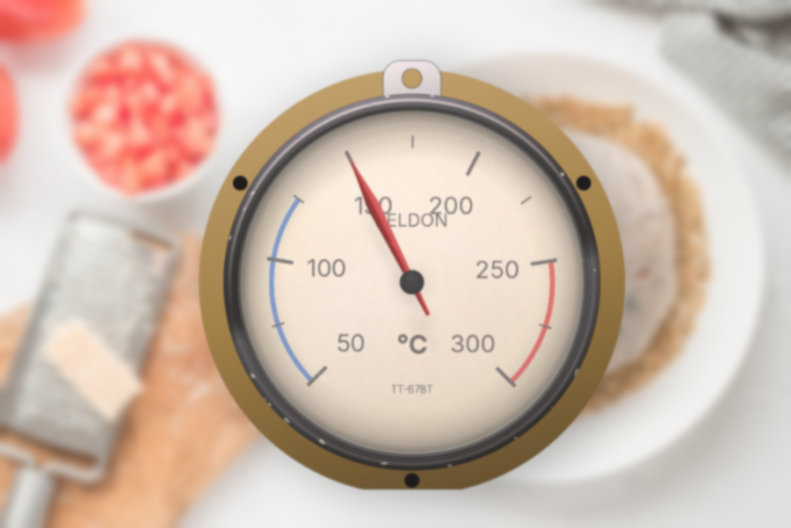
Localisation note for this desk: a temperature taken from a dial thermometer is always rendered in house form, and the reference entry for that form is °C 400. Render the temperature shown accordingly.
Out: °C 150
